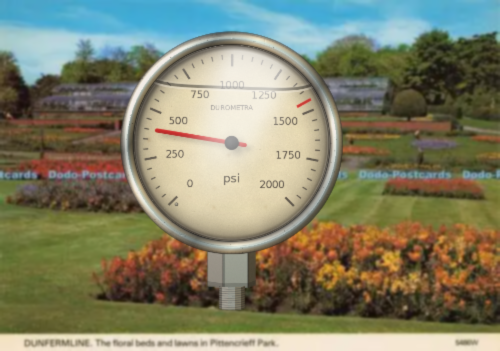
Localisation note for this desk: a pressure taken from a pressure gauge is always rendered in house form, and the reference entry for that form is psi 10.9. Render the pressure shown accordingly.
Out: psi 400
